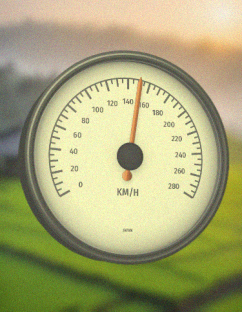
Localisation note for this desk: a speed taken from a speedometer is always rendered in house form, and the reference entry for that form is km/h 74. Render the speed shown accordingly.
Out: km/h 150
